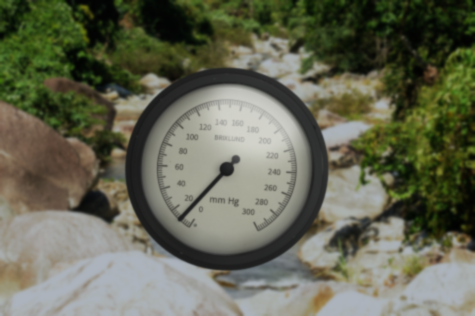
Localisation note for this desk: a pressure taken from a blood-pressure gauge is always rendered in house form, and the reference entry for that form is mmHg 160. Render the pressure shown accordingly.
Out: mmHg 10
